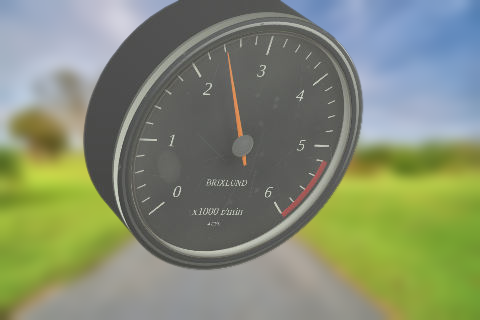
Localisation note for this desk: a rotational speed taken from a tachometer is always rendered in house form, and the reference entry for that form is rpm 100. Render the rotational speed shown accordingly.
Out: rpm 2400
